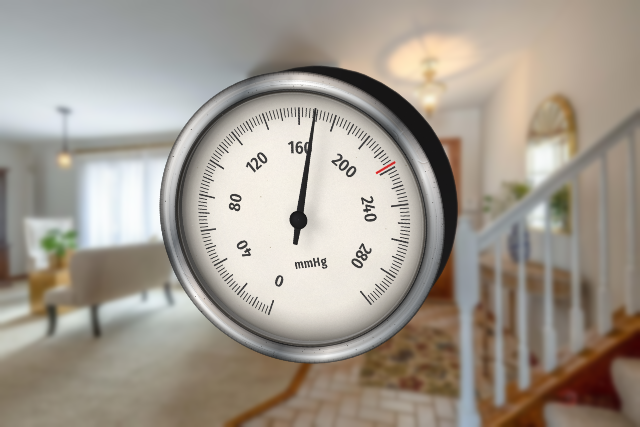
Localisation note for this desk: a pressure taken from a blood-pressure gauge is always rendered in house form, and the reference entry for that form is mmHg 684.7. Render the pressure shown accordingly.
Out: mmHg 170
